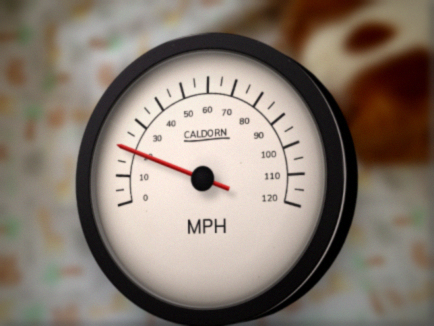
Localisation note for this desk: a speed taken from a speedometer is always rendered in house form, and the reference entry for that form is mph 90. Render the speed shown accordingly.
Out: mph 20
